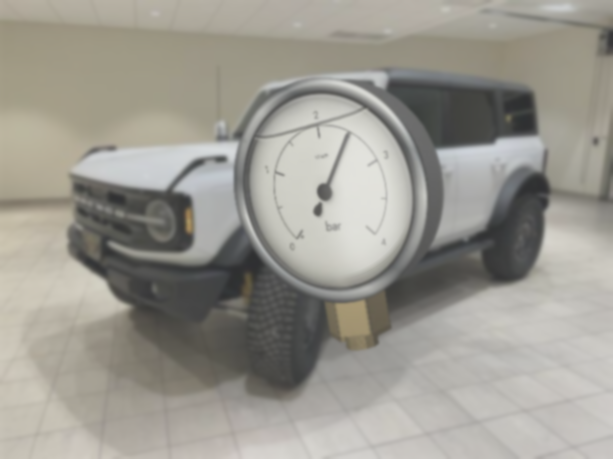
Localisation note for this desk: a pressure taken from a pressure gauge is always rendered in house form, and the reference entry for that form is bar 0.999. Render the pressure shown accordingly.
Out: bar 2.5
